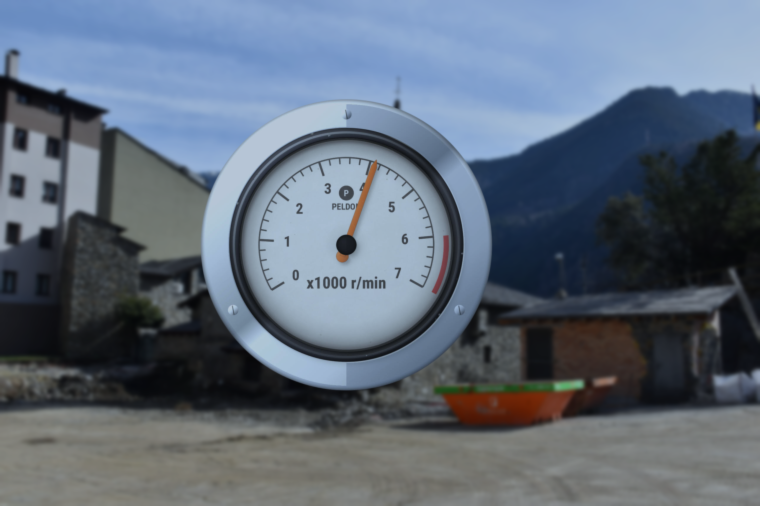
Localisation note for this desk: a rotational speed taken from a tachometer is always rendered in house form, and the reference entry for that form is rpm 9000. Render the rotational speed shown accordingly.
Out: rpm 4100
